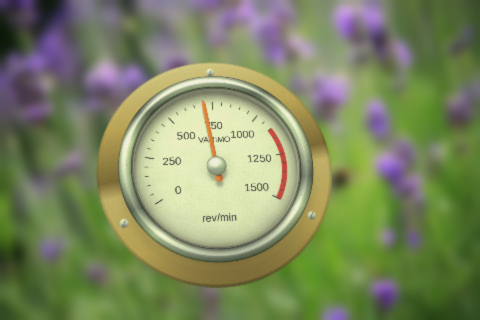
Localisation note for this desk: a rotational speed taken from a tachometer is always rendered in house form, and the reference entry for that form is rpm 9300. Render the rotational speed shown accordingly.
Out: rpm 700
